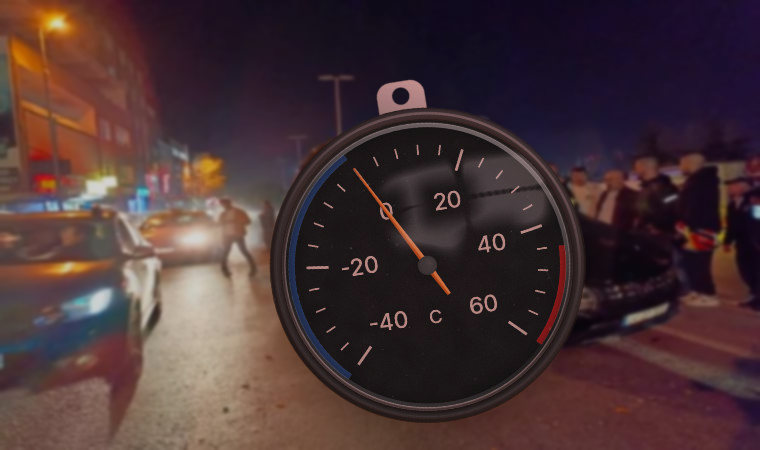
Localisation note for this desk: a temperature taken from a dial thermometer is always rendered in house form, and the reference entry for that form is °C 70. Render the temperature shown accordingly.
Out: °C 0
